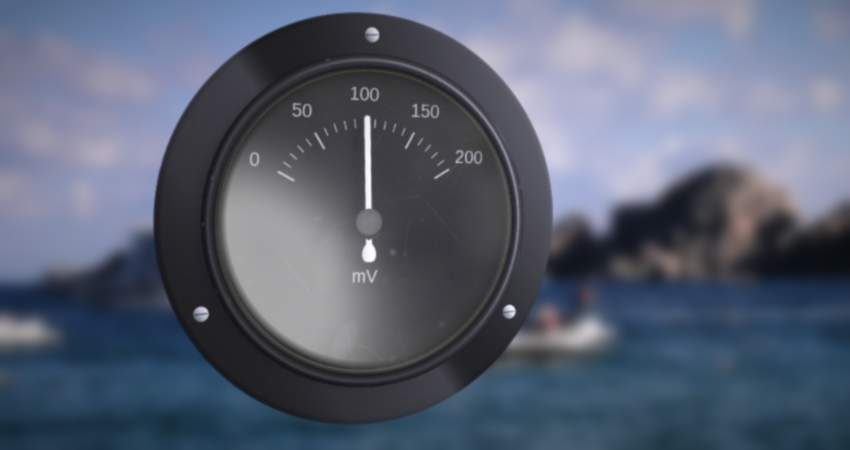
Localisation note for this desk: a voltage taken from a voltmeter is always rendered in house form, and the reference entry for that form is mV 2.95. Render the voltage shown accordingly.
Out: mV 100
